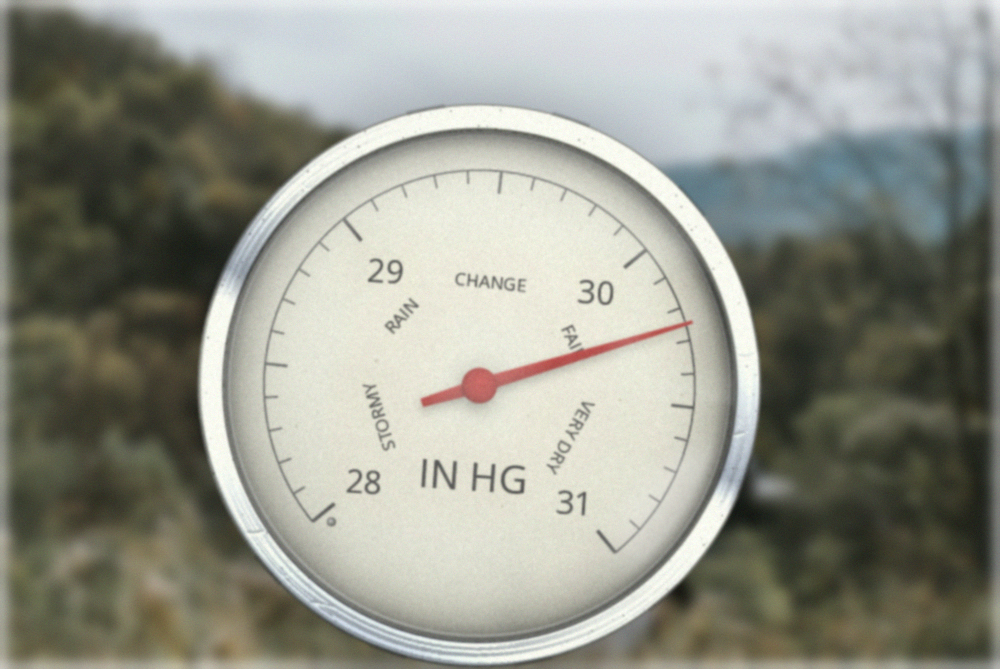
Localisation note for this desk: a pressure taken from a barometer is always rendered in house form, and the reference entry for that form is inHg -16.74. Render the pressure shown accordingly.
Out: inHg 30.25
